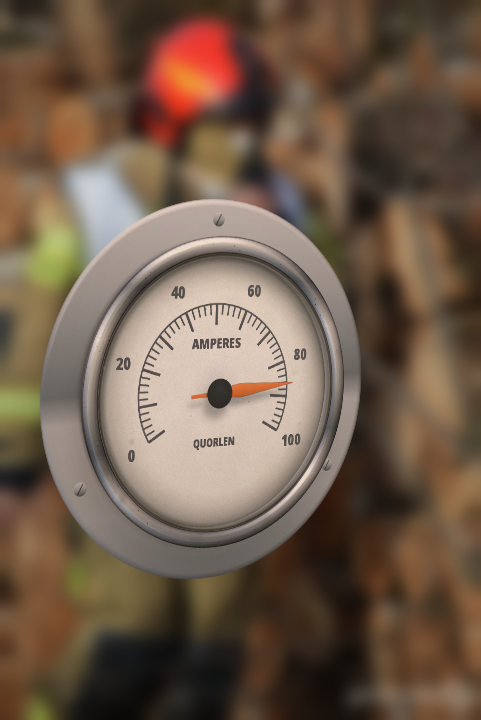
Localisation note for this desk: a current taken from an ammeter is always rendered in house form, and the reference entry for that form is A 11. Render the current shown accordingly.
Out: A 86
